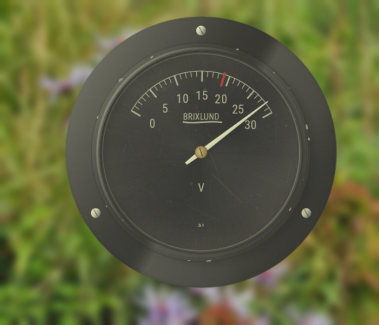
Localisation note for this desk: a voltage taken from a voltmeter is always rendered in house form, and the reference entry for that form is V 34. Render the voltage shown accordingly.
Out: V 28
